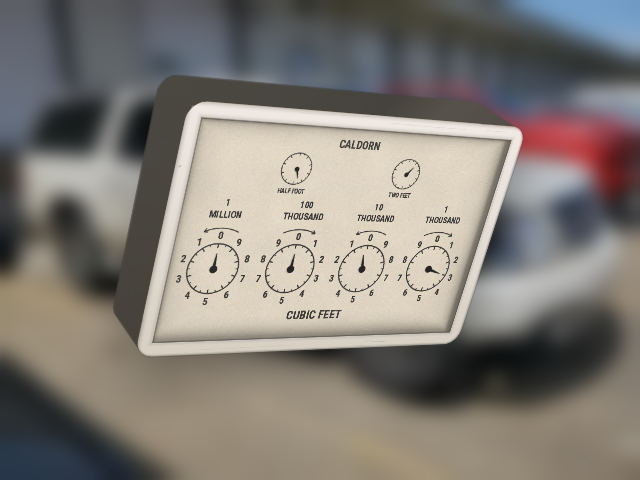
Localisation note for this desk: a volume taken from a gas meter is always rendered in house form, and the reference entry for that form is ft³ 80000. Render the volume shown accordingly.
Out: ft³ 300
